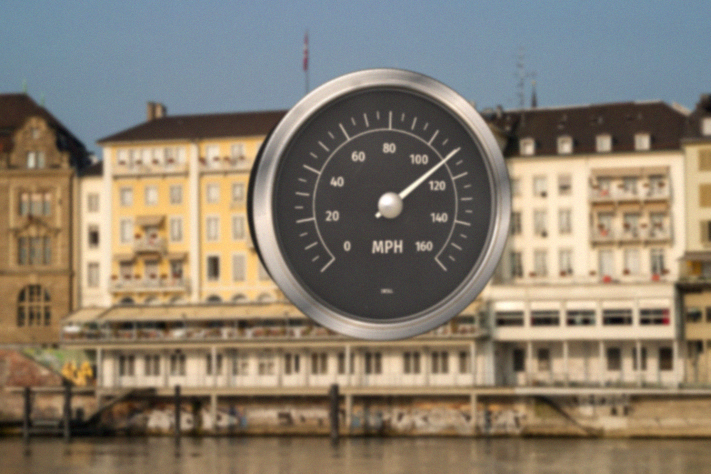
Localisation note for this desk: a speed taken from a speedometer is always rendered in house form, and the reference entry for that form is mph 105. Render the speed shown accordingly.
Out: mph 110
